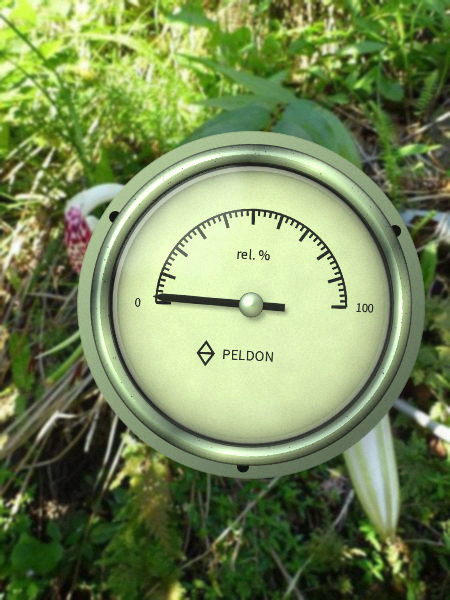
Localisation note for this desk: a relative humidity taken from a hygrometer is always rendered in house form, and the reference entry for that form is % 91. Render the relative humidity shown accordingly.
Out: % 2
